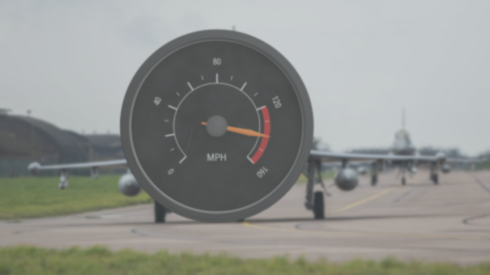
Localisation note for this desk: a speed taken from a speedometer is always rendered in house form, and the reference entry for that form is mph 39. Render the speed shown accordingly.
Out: mph 140
